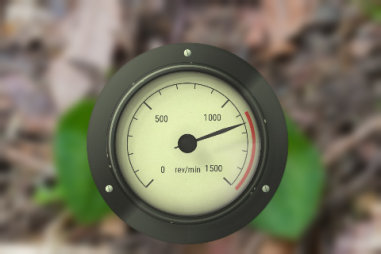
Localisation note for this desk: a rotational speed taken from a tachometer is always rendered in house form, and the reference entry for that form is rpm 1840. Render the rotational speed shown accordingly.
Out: rpm 1150
